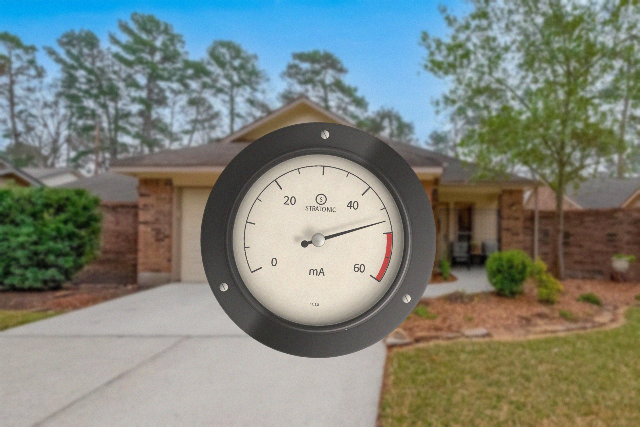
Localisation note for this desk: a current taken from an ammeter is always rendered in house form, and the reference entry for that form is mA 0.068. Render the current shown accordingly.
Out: mA 47.5
